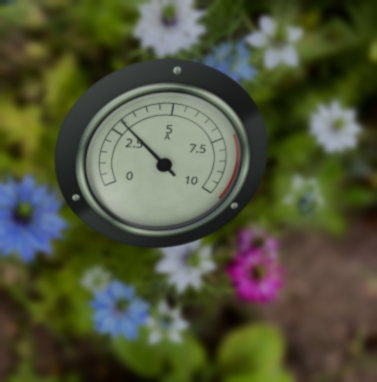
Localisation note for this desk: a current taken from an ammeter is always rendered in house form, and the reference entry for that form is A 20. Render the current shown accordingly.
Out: A 3
